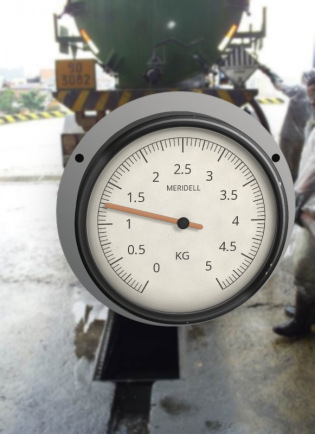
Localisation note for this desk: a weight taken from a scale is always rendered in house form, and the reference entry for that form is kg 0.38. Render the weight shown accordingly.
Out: kg 1.25
